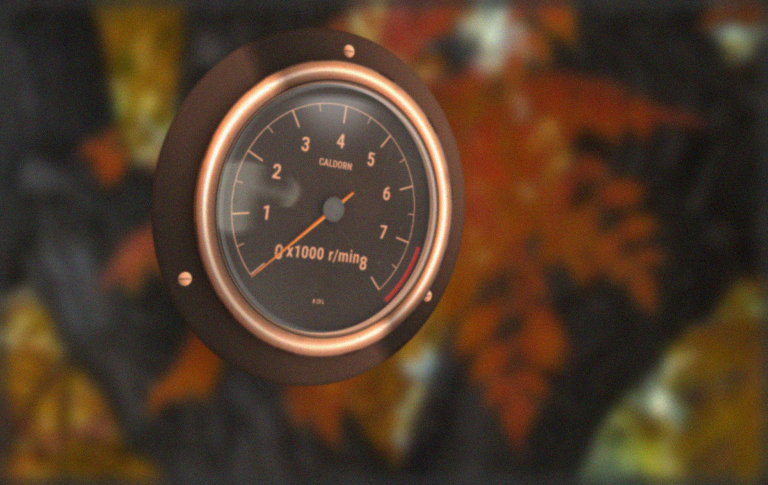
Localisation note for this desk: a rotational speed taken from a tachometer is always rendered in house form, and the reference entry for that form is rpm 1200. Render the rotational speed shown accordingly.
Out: rpm 0
